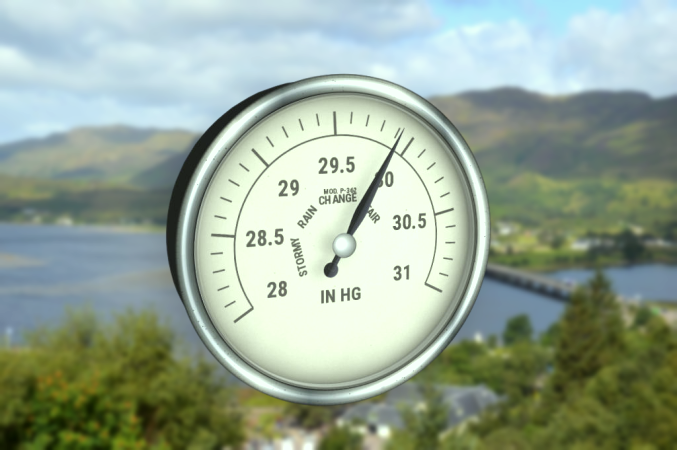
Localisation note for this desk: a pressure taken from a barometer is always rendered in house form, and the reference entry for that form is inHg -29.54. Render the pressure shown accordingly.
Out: inHg 29.9
